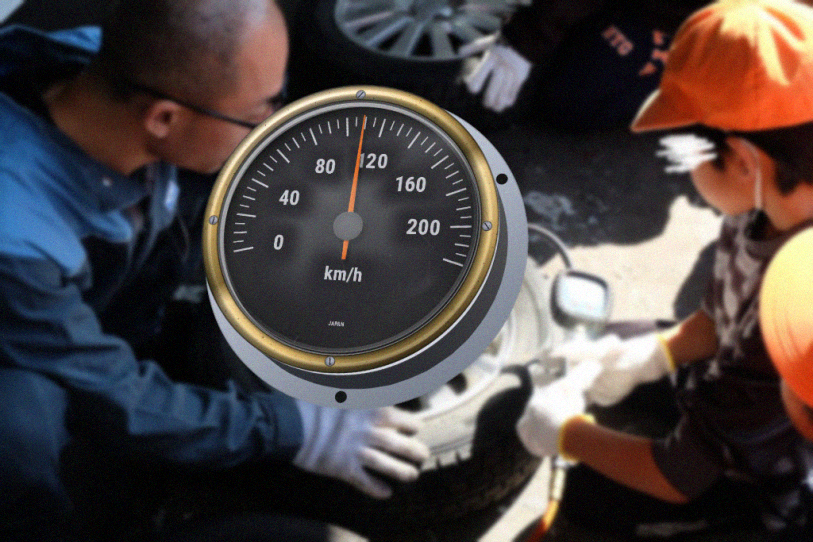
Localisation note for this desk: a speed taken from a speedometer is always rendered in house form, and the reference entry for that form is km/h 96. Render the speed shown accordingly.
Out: km/h 110
